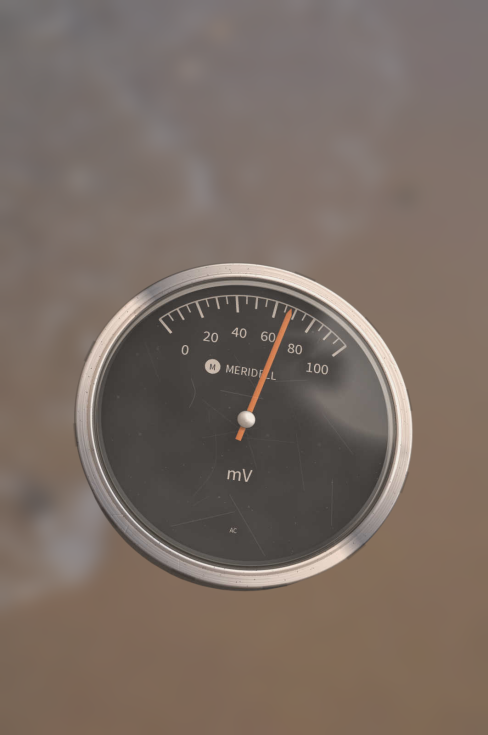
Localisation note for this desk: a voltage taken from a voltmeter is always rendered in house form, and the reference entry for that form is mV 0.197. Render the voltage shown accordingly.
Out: mV 67.5
